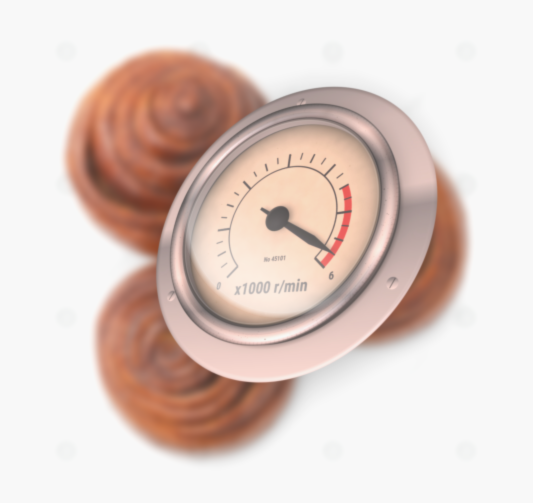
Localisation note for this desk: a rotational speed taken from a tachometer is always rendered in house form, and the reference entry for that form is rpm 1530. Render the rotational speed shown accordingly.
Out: rpm 5750
